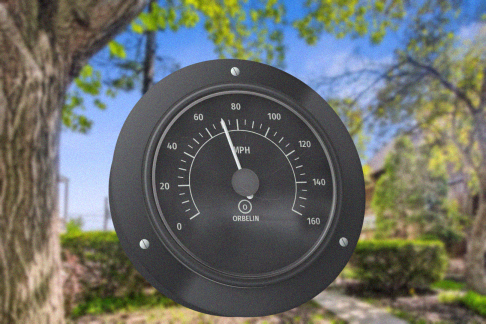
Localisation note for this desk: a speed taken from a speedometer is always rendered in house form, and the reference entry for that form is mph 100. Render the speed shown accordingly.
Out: mph 70
